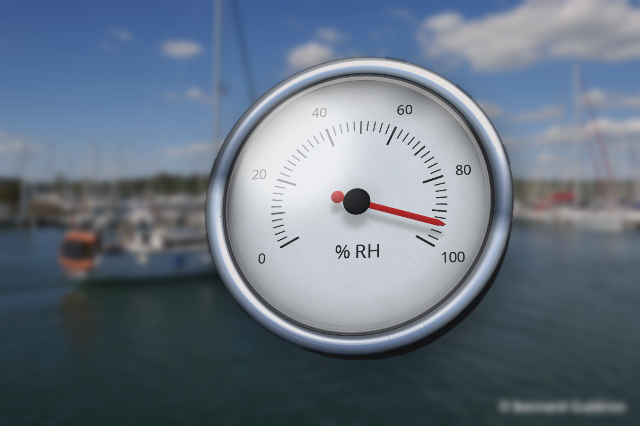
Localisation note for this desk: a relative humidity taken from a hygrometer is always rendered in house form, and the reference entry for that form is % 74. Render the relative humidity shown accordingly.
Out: % 94
